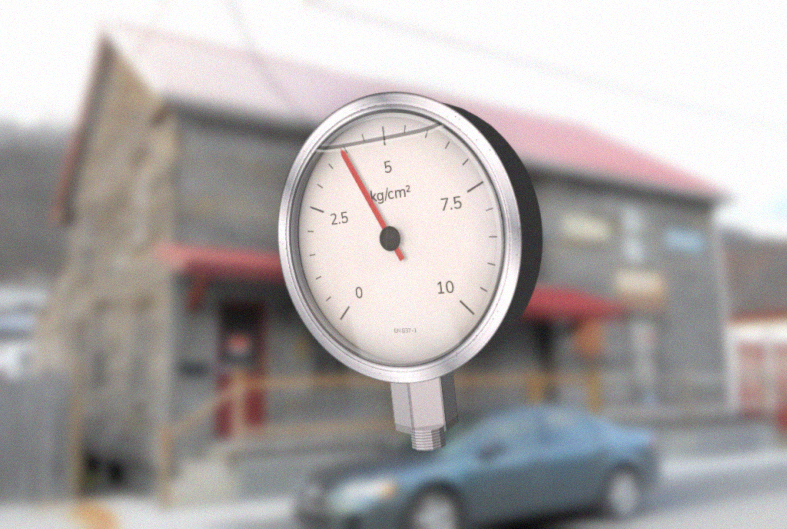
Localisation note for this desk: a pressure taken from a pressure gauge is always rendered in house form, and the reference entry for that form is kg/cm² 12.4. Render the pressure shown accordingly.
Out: kg/cm² 4
